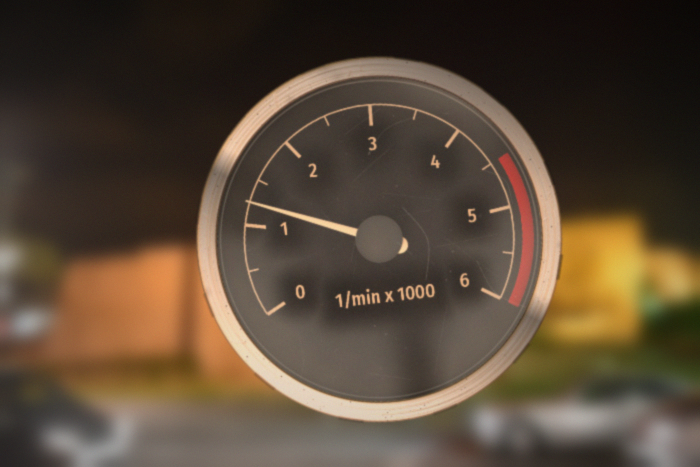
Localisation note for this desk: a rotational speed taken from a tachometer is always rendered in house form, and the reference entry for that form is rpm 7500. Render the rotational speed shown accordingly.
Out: rpm 1250
